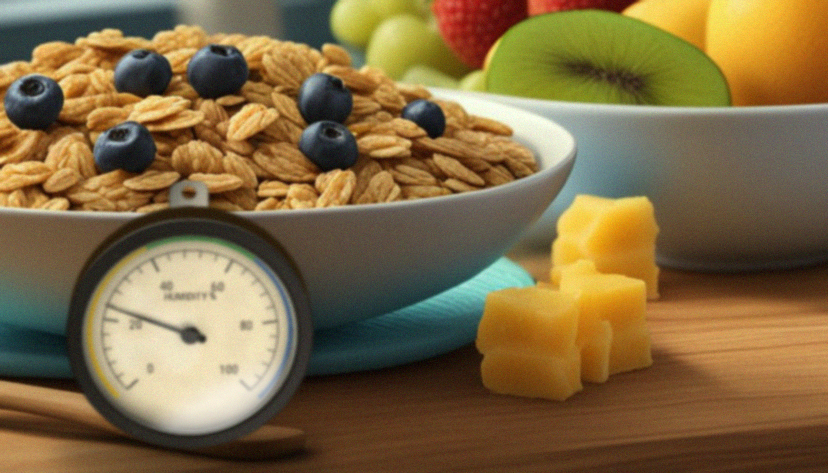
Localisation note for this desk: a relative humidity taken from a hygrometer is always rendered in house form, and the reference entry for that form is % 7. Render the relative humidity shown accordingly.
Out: % 24
